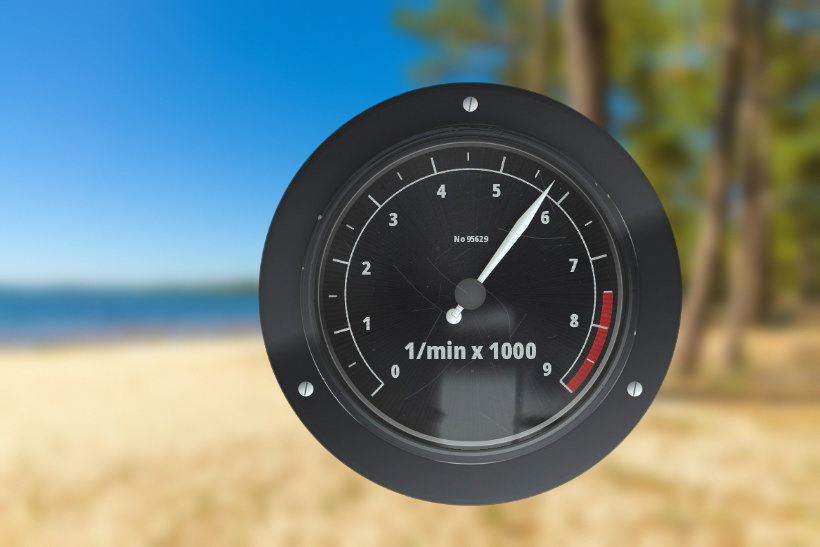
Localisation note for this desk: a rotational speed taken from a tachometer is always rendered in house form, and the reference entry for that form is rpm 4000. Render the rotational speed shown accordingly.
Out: rpm 5750
